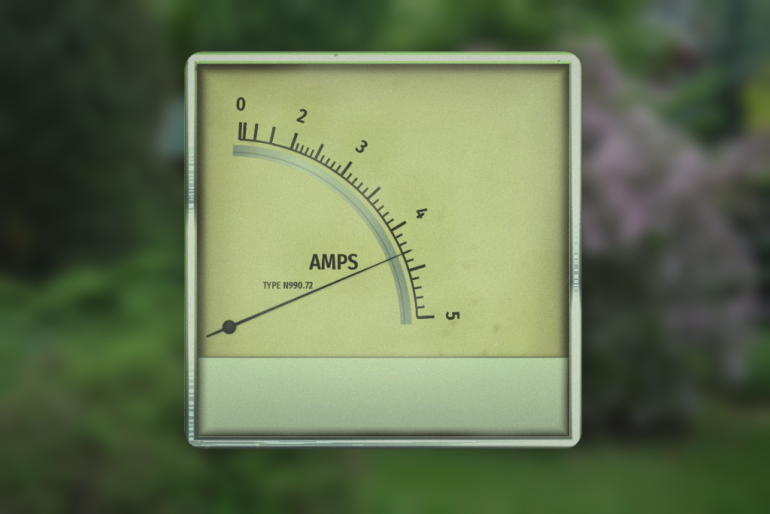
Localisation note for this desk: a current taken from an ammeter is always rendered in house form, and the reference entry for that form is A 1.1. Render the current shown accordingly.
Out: A 4.3
